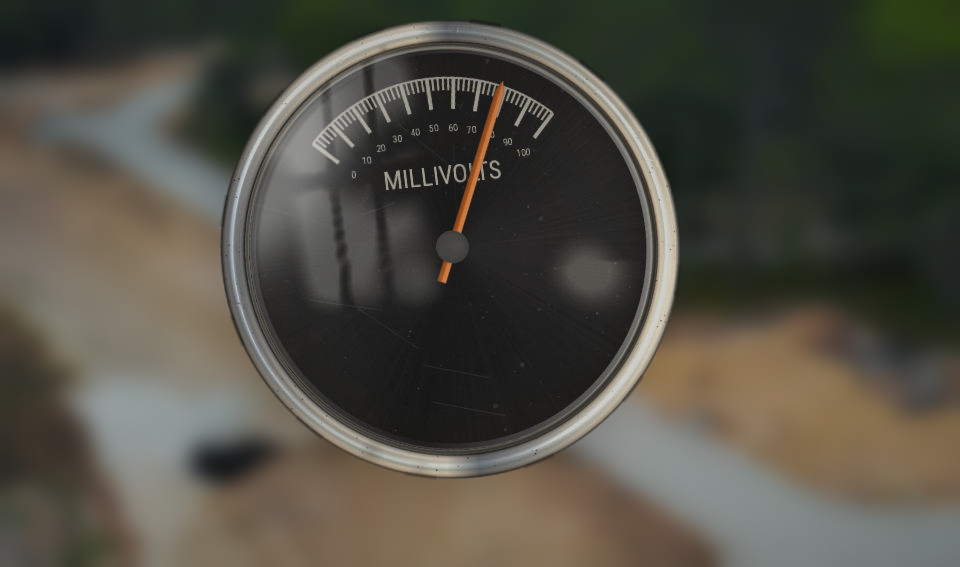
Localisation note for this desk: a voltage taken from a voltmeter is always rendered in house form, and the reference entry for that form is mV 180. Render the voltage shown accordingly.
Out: mV 78
